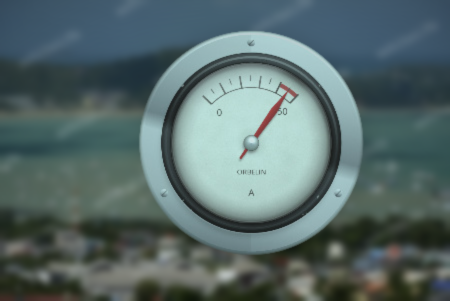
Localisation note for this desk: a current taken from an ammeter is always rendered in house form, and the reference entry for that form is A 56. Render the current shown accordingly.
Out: A 45
